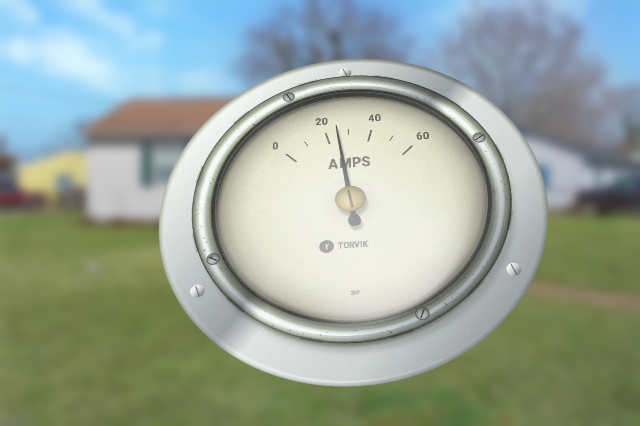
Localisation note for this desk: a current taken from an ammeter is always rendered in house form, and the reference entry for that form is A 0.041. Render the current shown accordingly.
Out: A 25
